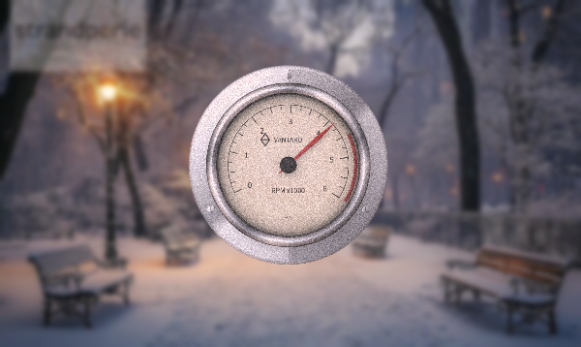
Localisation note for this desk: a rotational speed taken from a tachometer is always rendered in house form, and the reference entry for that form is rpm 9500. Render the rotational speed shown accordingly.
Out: rpm 4125
